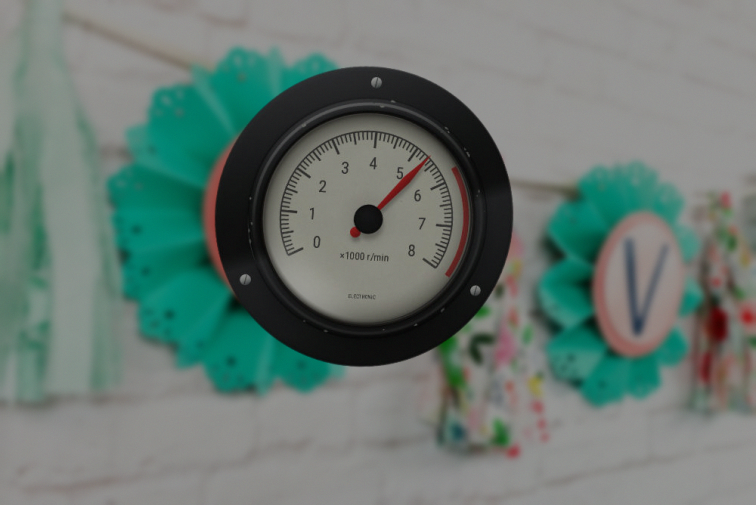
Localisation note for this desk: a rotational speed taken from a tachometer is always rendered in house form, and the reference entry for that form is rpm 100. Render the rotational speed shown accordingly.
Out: rpm 5300
